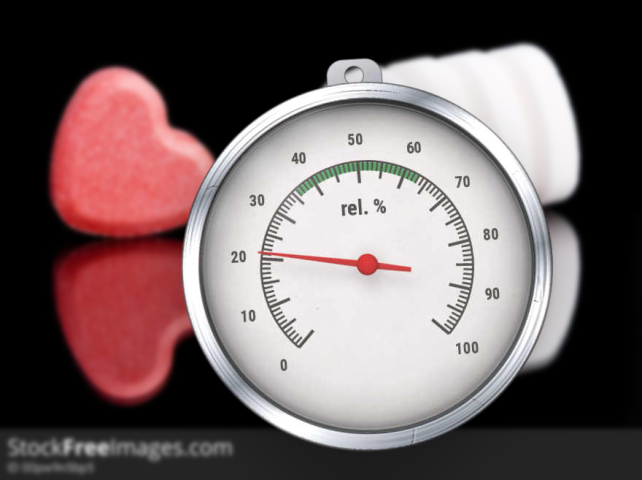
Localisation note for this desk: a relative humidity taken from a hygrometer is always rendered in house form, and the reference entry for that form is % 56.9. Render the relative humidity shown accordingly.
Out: % 21
